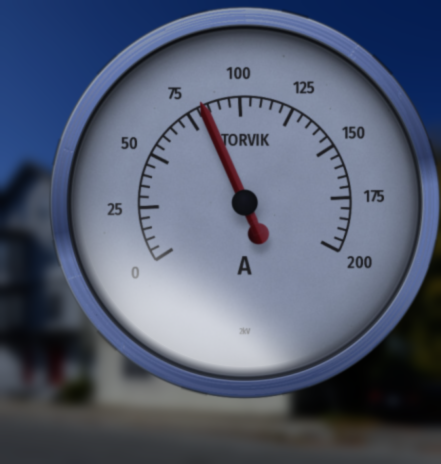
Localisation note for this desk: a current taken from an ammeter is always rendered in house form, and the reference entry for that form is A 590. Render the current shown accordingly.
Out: A 82.5
